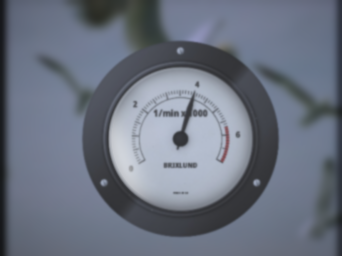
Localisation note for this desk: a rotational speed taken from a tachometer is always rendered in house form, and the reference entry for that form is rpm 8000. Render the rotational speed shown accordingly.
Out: rpm 4000
